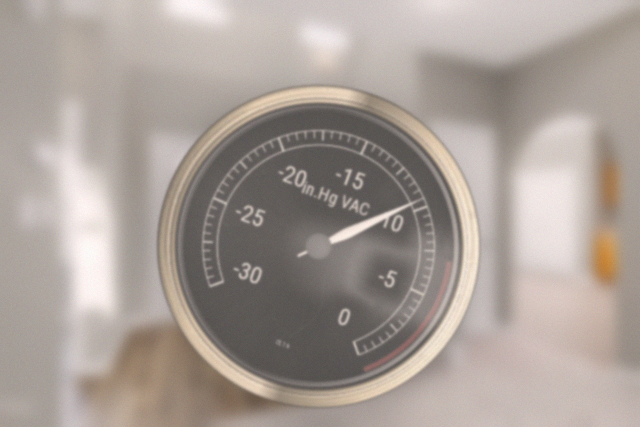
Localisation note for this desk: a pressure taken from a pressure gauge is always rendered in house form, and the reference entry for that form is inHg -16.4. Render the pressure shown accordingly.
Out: inHg -10.5
